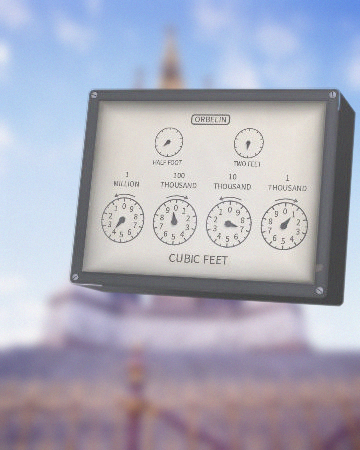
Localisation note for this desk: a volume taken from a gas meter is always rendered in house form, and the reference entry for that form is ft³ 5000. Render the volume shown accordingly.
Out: ft³ 397100
